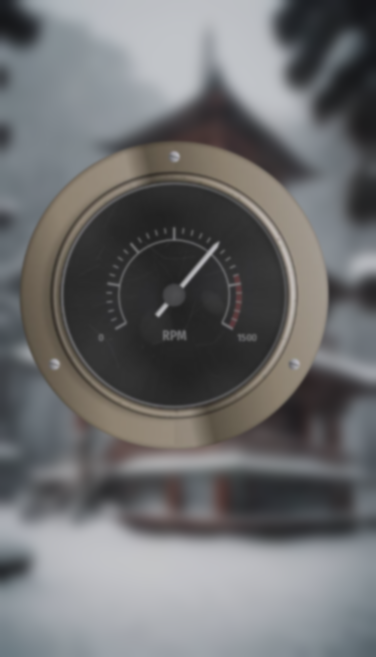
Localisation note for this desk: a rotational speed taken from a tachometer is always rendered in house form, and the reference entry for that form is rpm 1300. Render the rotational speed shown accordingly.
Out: rpm 1000
